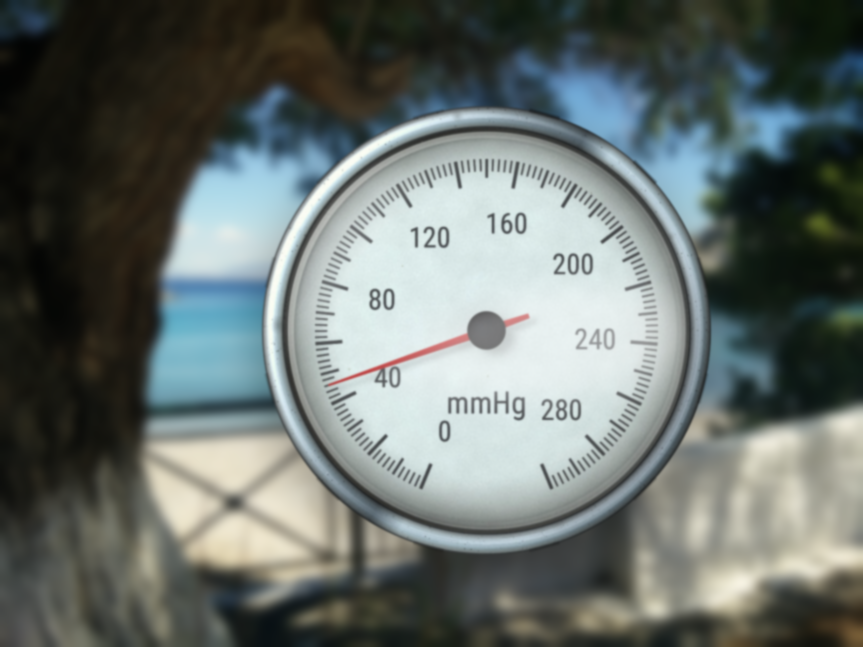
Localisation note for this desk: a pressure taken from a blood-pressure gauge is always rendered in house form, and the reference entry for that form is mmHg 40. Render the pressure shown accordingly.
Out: mmHg 46
